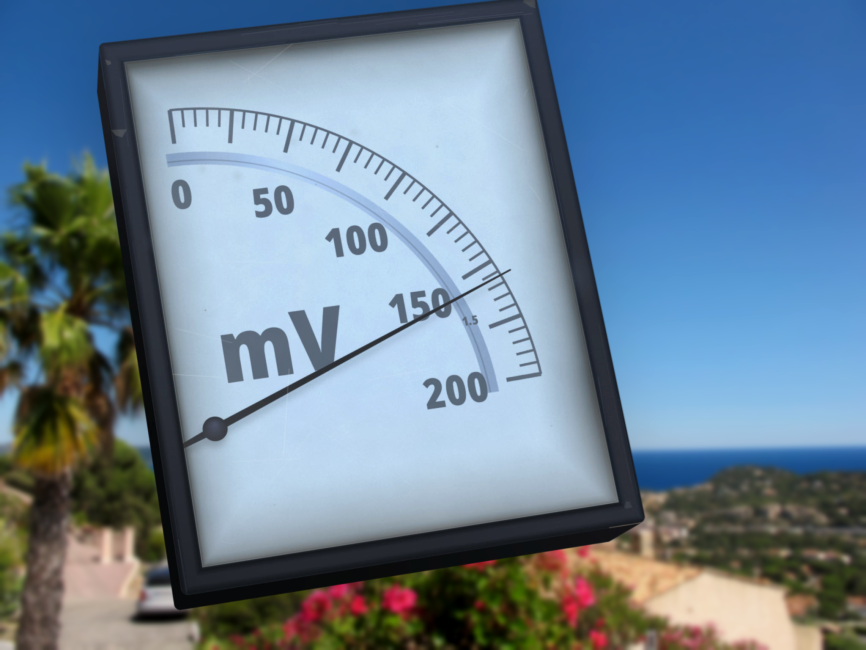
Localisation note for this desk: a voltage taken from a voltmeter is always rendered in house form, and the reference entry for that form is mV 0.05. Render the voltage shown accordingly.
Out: mV 157.5
